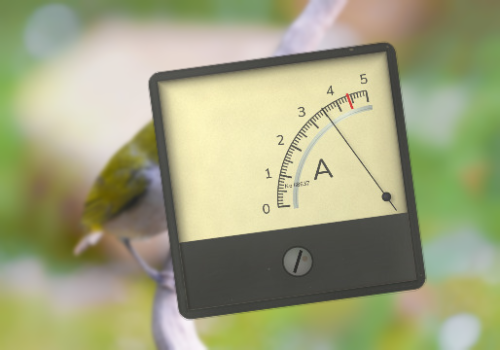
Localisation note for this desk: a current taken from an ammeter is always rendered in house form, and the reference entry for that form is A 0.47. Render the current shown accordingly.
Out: A 3.5
